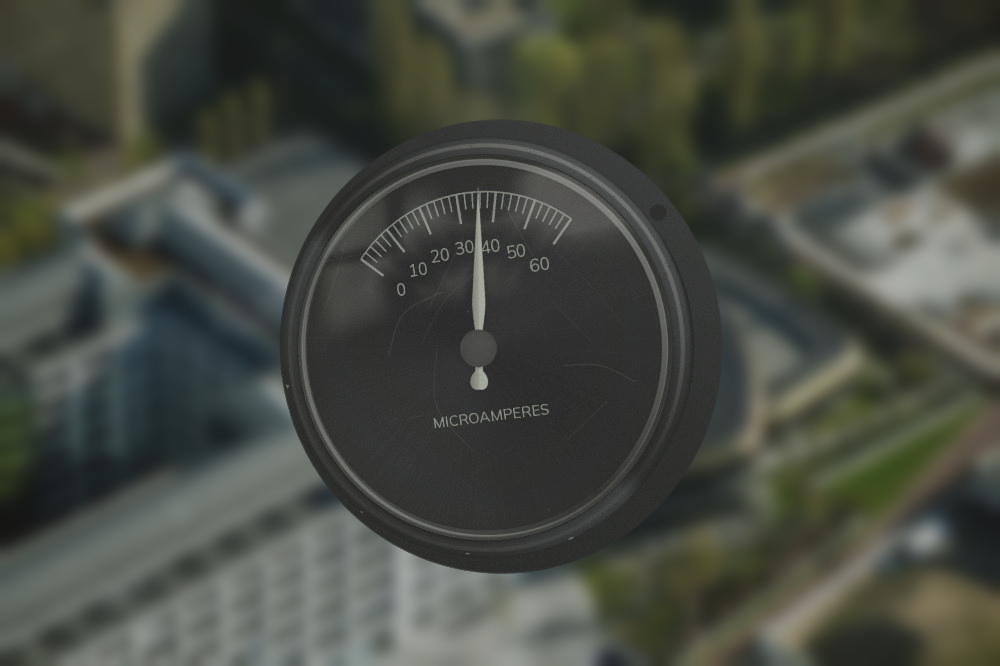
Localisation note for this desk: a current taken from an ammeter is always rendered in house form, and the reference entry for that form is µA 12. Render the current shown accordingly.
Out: µA 36
